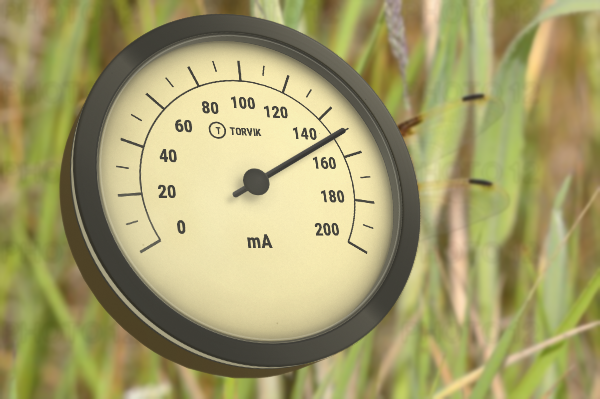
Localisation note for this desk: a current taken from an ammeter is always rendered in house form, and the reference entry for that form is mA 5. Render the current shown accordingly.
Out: mA 150
